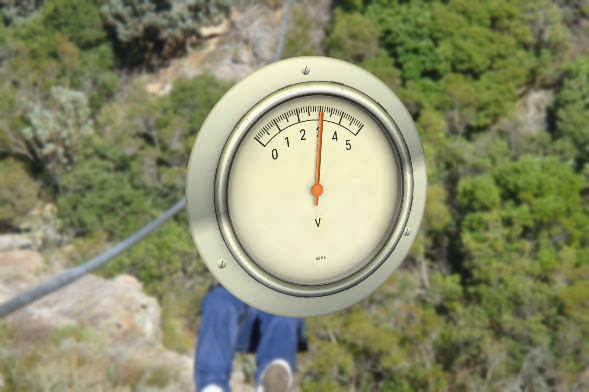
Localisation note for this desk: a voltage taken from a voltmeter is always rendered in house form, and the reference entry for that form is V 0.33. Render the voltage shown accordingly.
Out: V 3
